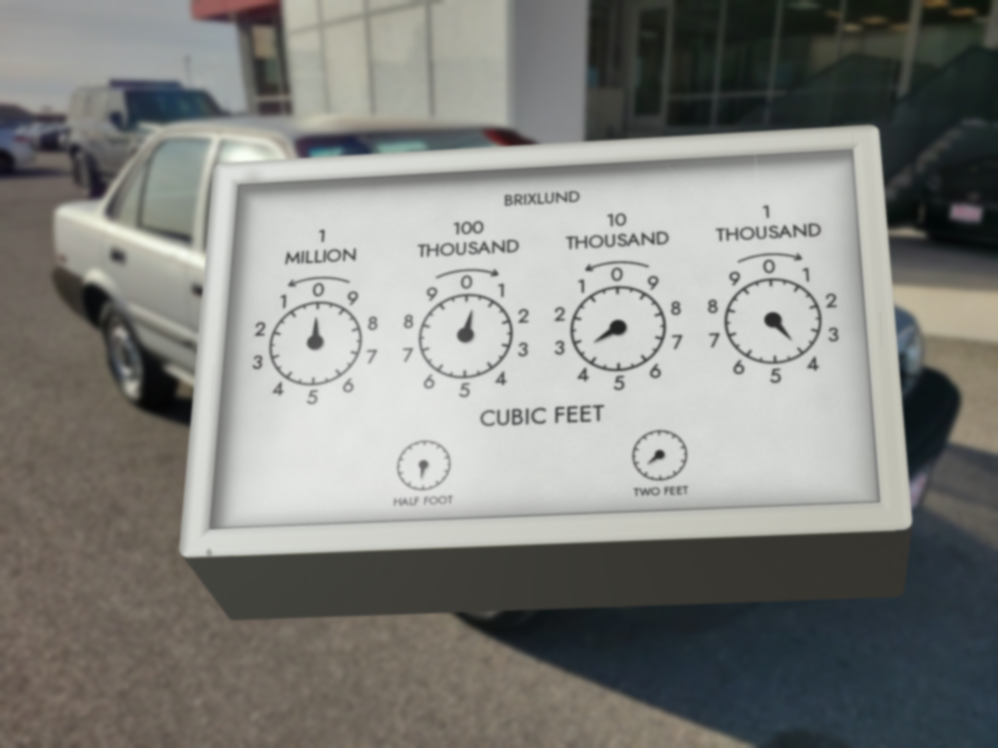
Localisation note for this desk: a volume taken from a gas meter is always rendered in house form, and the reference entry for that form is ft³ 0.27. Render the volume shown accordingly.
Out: ft³ 3400
